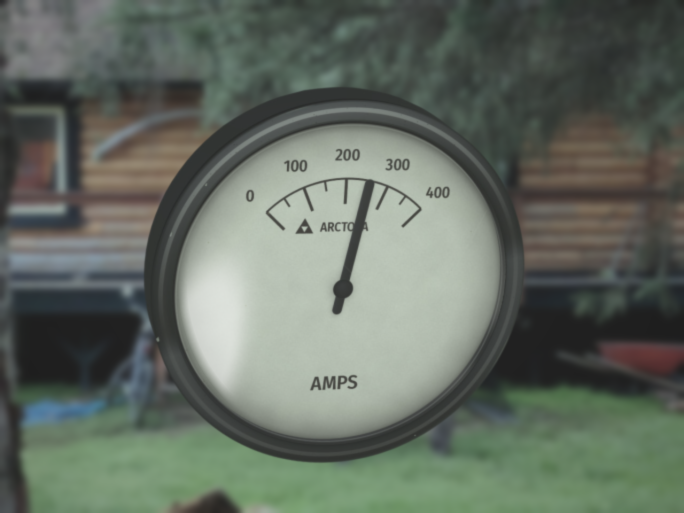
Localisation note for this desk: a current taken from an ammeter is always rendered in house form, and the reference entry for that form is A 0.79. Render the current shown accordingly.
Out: A 250
